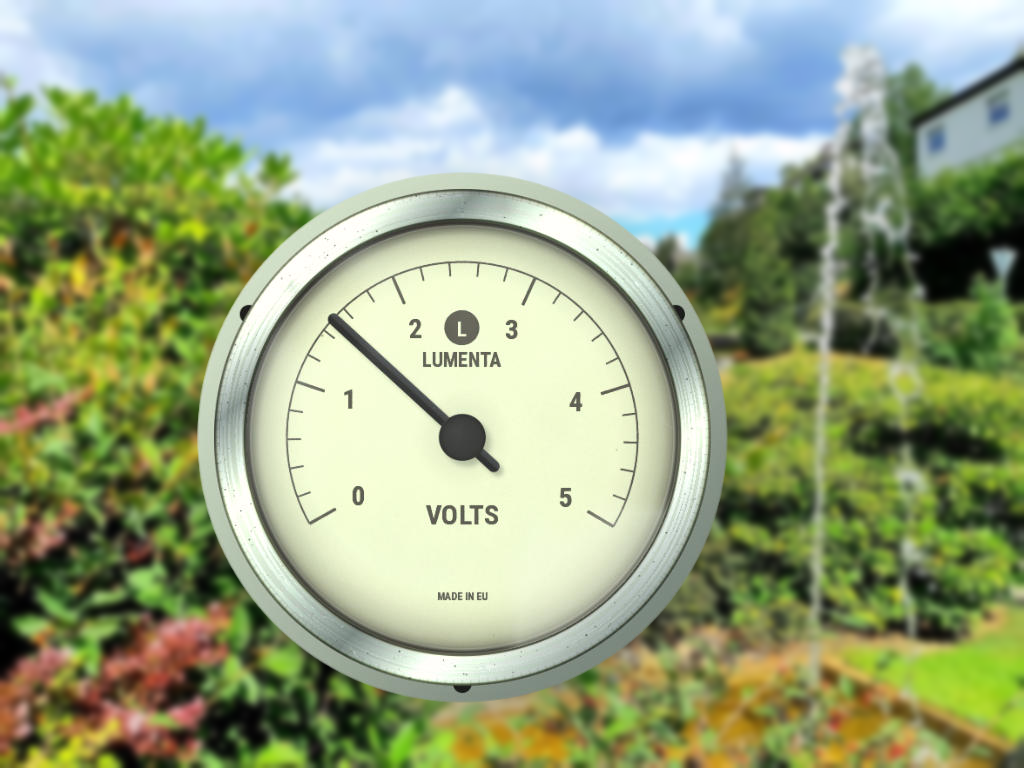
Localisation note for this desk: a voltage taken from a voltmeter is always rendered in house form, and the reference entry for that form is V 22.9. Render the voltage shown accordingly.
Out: V 1.5
